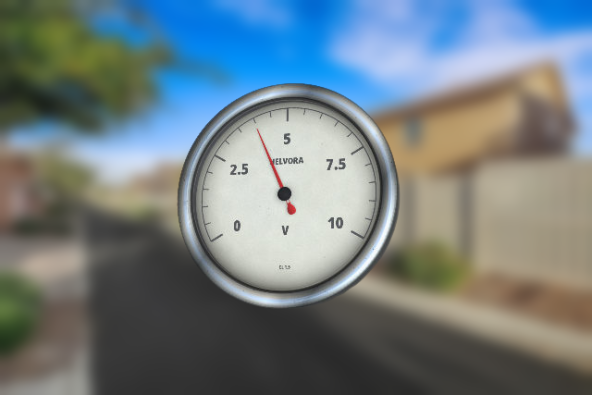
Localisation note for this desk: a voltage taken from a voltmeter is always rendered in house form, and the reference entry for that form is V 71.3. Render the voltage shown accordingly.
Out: V 4
